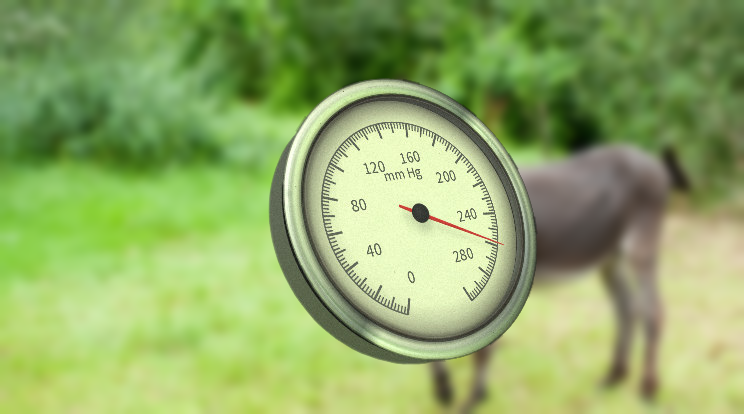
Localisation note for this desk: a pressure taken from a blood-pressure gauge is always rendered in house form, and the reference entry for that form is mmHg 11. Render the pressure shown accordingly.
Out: mmHg 260
